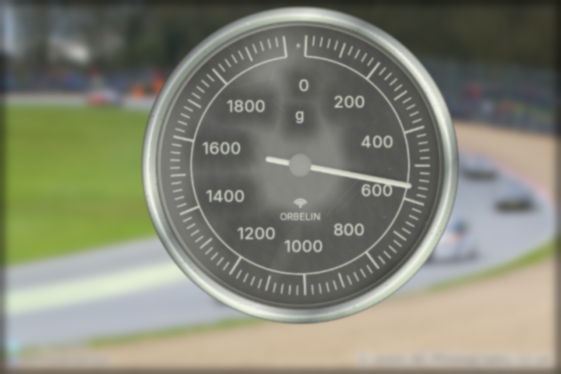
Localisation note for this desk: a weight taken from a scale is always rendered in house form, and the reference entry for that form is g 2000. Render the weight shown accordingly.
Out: g 560
